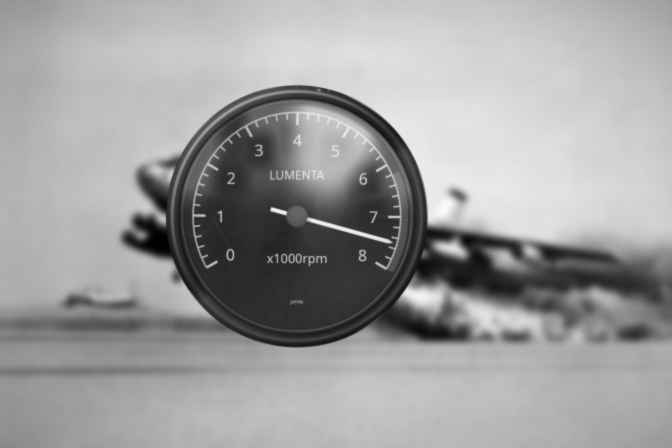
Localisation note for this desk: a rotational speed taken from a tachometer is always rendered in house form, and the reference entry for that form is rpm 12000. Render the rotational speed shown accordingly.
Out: rpm 7500
